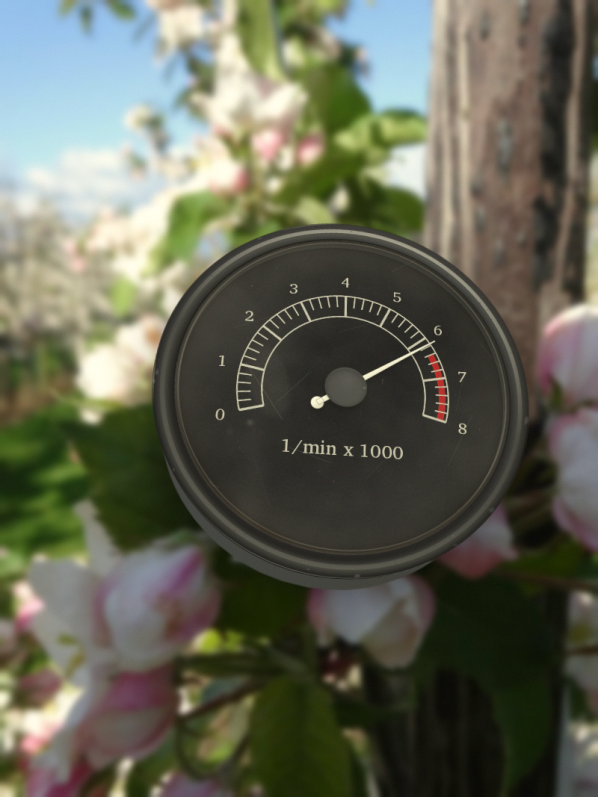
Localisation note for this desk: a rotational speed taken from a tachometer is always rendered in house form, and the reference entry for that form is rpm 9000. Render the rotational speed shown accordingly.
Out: rpm 6200
